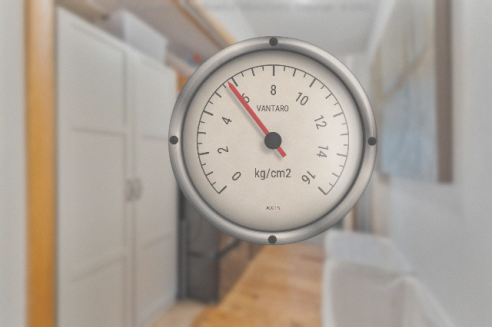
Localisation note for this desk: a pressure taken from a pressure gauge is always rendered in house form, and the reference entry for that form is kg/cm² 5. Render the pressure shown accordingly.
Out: kg/cm² 5.75
